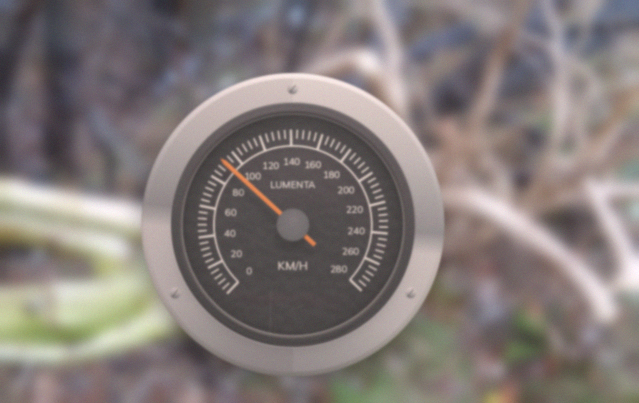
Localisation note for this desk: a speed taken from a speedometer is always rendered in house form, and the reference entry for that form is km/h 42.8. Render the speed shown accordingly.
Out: km/h 92
